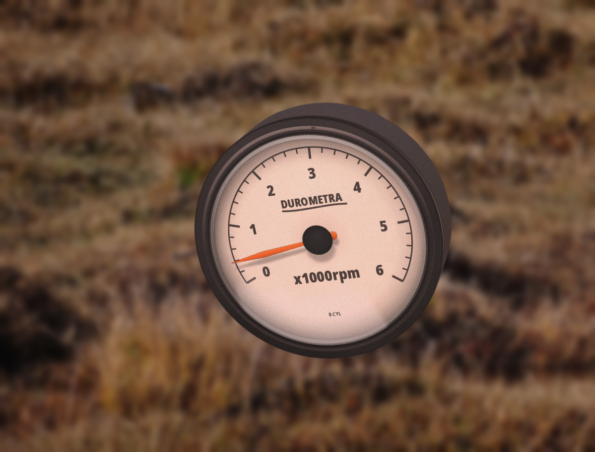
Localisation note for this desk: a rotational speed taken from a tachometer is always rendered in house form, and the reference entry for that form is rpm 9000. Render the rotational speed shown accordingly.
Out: rpm 400
